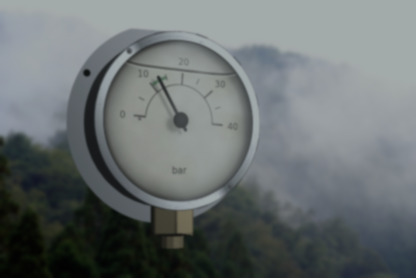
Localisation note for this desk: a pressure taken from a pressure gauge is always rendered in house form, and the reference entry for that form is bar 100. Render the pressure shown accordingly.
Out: bar 12.5
